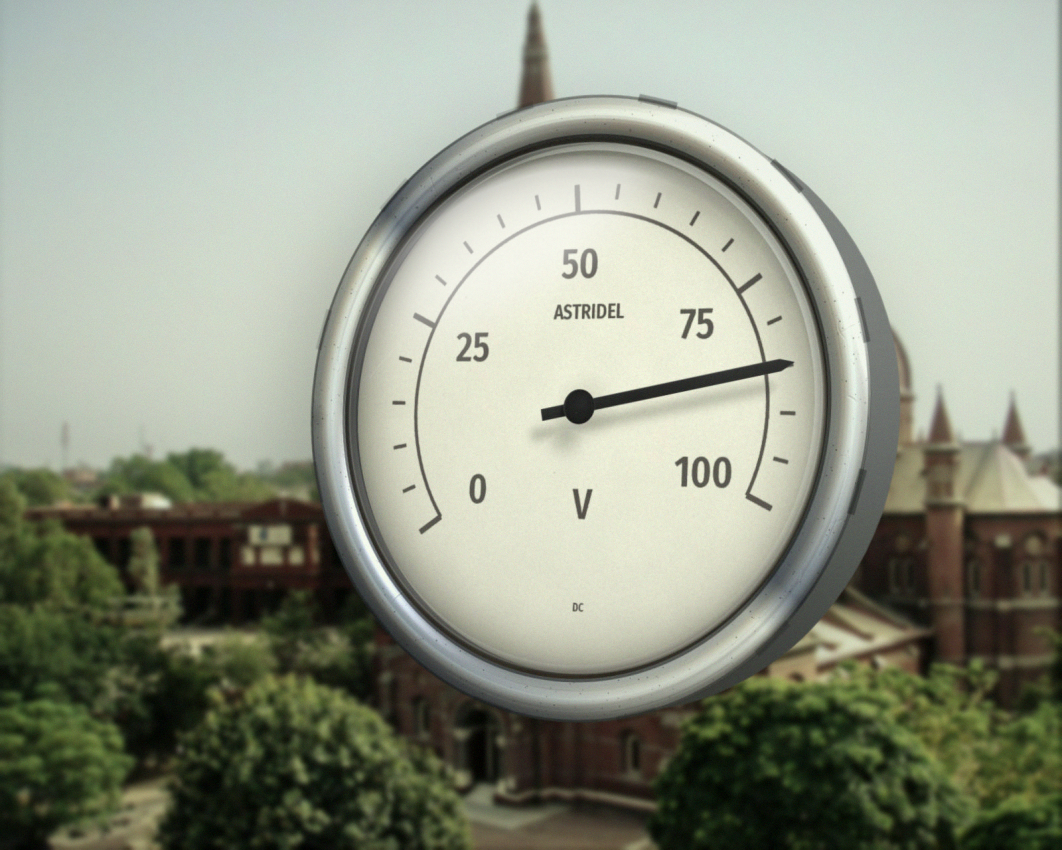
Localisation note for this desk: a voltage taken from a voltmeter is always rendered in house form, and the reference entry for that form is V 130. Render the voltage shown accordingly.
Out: V 85
